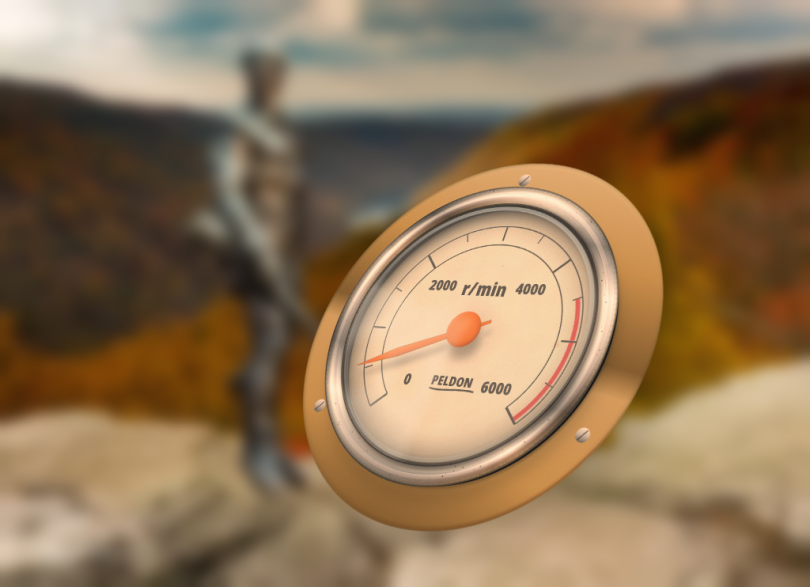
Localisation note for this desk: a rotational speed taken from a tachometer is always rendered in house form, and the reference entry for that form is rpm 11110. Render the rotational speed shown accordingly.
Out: rpm 500
